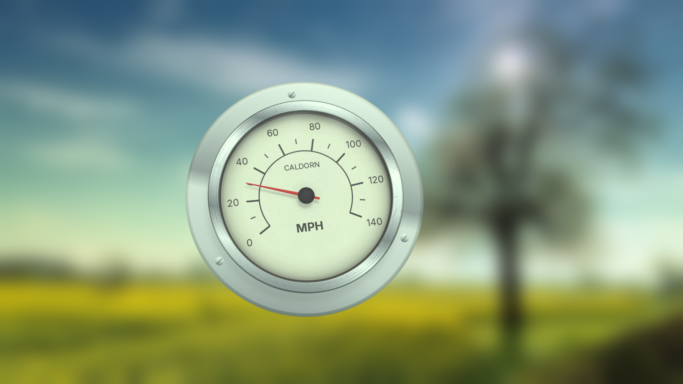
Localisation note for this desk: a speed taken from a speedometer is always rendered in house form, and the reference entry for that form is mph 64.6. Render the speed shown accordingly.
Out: mph 30
